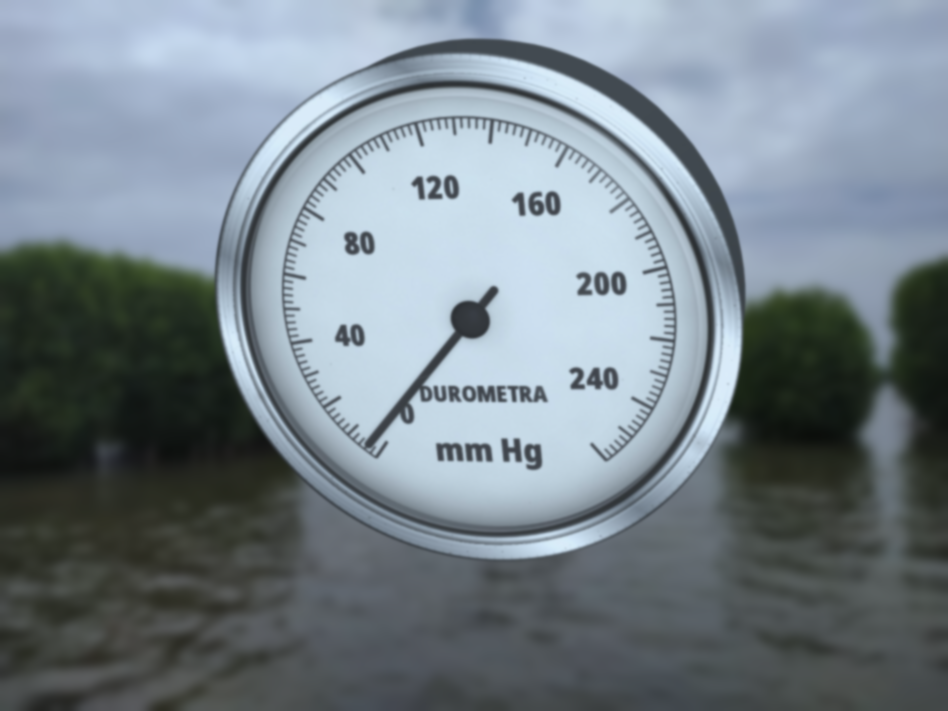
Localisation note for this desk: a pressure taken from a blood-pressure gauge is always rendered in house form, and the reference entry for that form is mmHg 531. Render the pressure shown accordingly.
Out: mmHg 4
